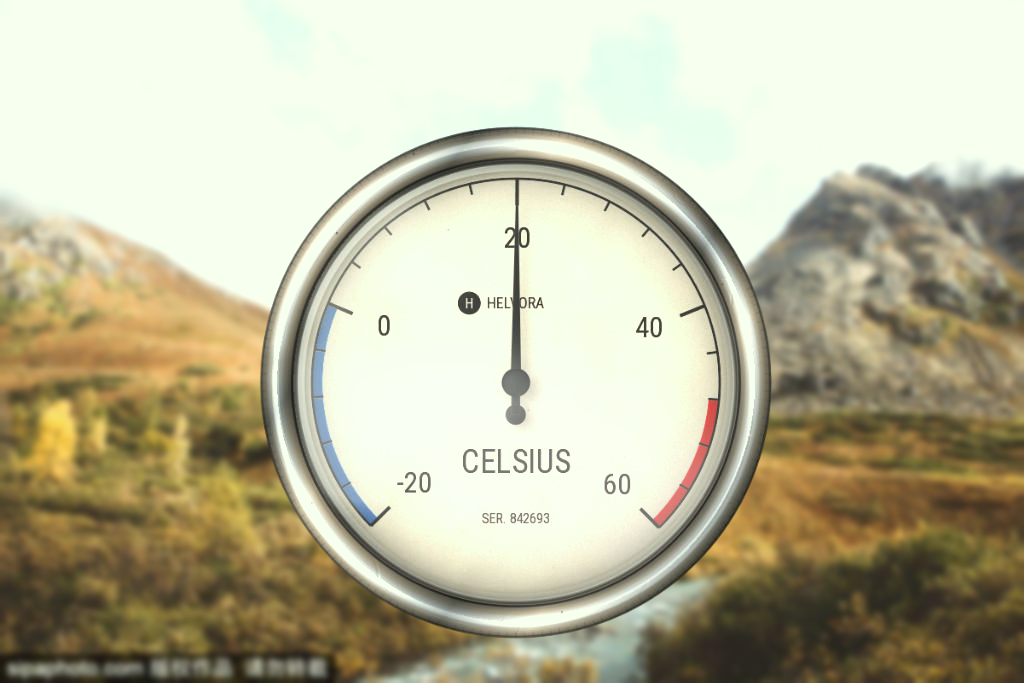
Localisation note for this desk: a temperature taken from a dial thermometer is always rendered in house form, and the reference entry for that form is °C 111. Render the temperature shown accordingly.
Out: °C 20
